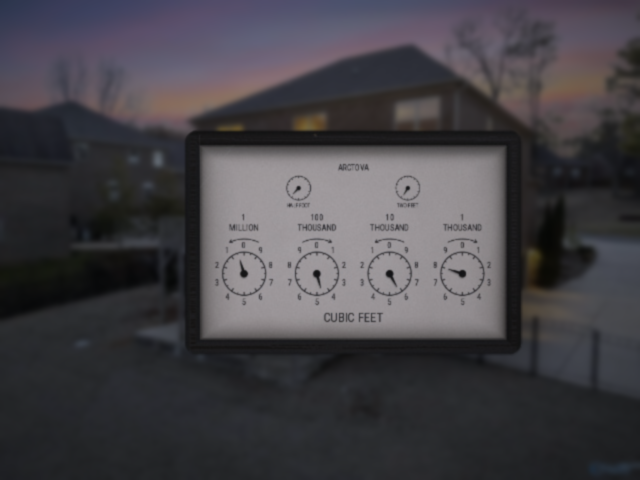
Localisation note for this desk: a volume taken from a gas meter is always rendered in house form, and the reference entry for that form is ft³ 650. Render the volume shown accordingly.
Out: ft³ 45800
